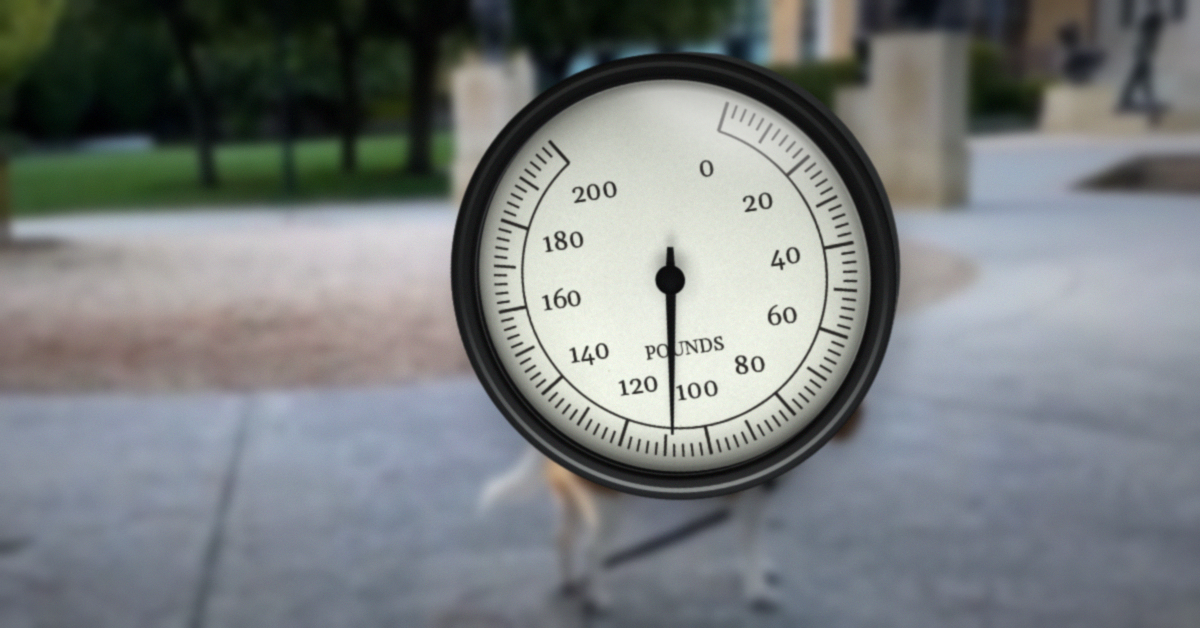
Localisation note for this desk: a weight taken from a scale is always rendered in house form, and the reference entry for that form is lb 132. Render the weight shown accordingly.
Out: lb 108
